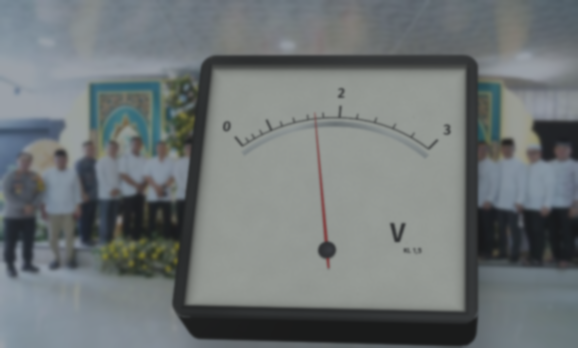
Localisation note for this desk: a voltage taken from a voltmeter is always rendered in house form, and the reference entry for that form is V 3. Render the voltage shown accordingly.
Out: V 1.7
